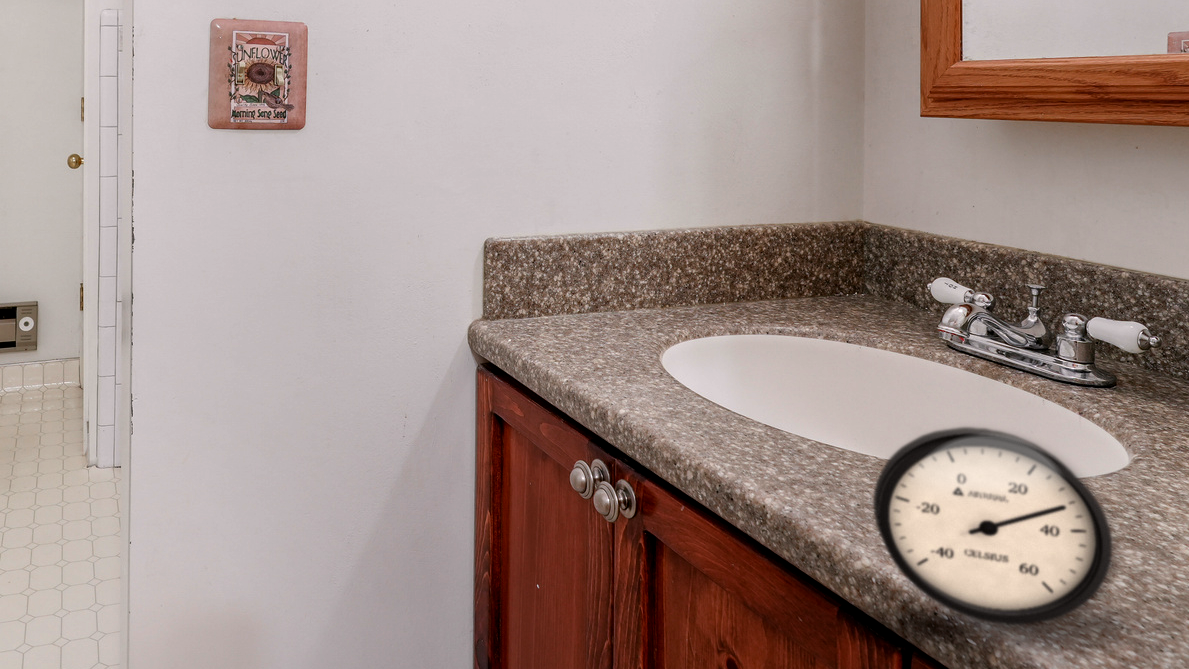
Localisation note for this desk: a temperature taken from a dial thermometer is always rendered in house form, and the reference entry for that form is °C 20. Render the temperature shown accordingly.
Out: °C 32
